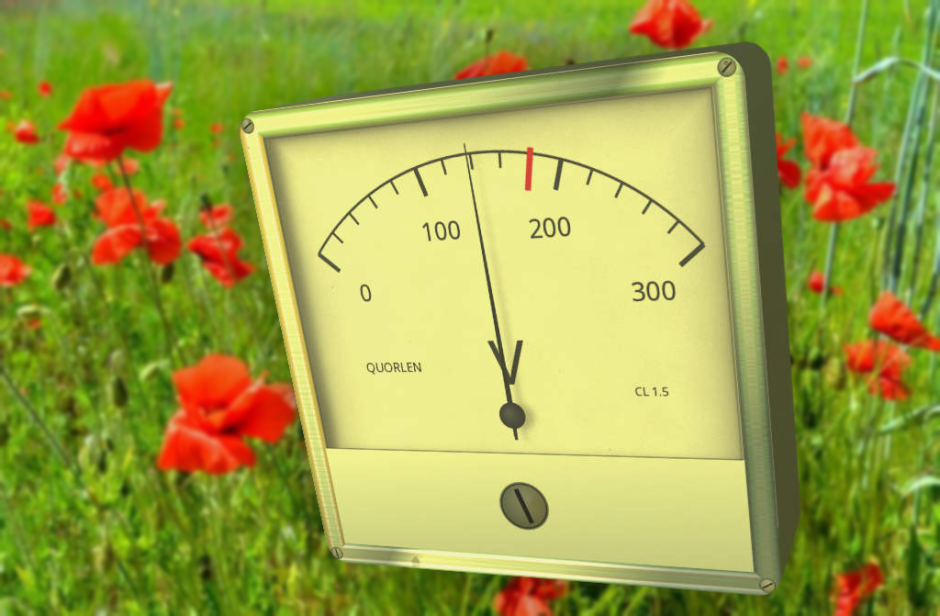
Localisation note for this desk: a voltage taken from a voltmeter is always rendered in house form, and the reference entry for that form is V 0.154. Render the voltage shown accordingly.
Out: V 140
